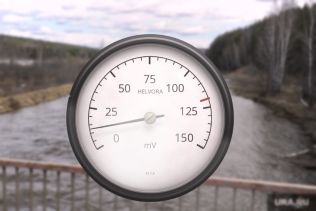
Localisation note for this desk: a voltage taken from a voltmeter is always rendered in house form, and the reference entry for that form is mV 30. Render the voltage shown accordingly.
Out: mV 12.5
